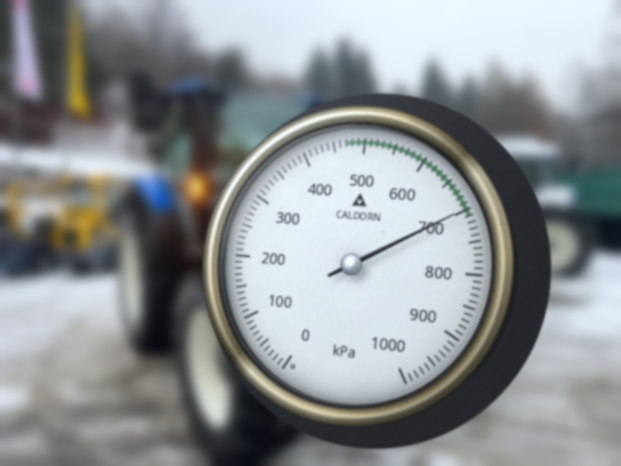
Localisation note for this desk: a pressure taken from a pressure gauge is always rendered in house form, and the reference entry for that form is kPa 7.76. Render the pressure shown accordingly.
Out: kPa 700
